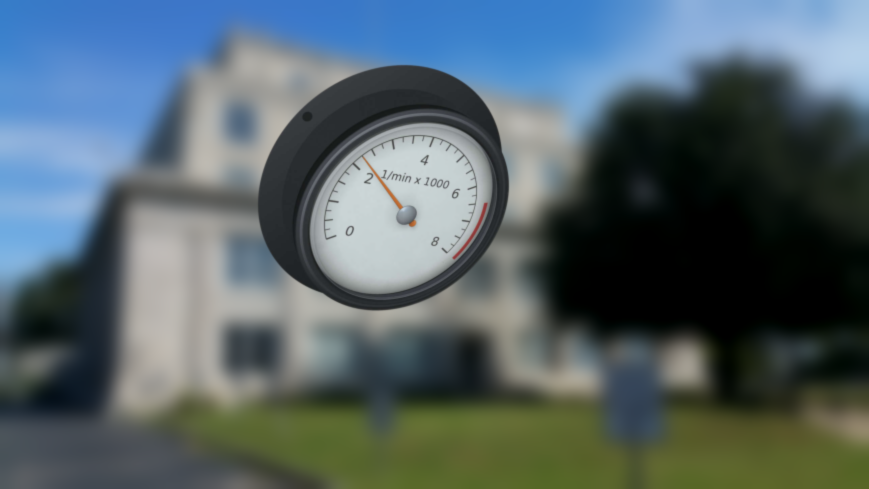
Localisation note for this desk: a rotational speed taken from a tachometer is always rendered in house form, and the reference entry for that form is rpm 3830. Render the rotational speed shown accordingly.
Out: rpm 2250
